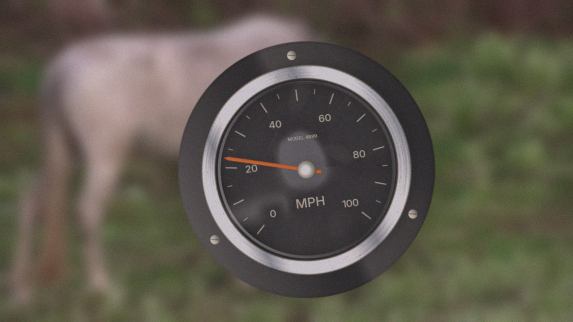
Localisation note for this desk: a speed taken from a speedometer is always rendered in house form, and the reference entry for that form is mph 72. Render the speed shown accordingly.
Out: mph 22.5
